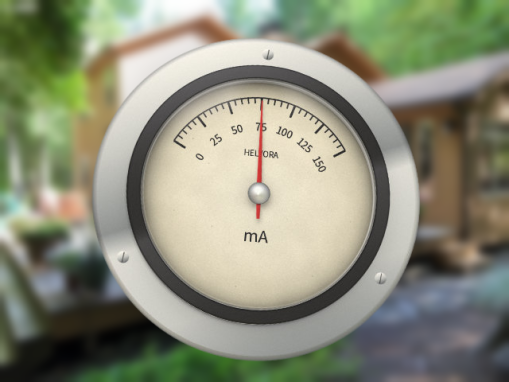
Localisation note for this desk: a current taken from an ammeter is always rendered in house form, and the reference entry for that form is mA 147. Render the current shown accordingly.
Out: mA 75
